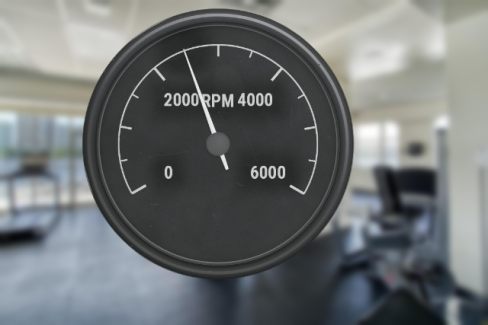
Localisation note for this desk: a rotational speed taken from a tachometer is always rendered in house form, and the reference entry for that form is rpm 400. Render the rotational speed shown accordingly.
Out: rpm 2500
